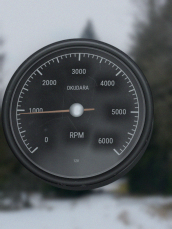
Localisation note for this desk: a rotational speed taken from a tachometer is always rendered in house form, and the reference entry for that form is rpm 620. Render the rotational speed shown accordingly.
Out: rpm 900
